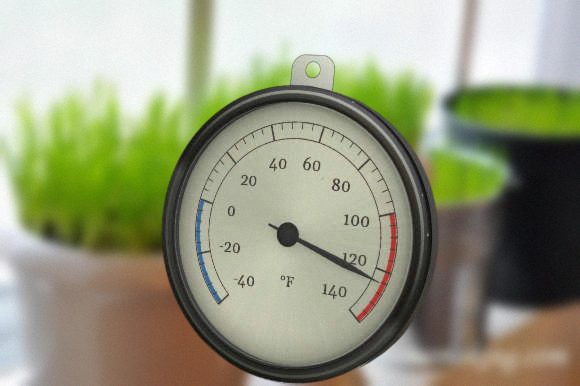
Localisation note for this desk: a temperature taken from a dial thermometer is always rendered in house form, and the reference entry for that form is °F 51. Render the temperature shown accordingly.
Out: °F 124
